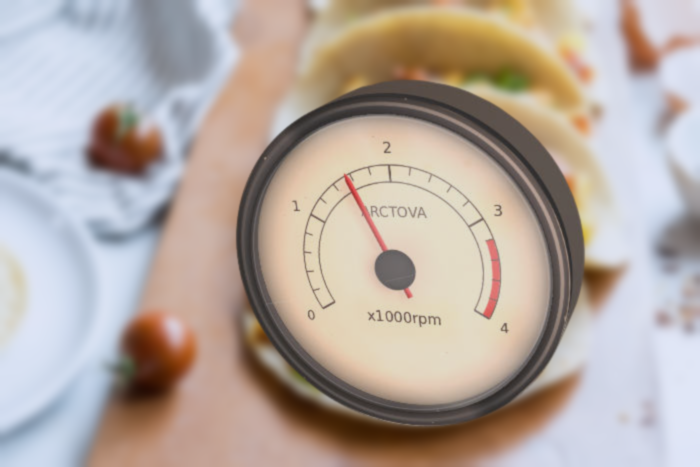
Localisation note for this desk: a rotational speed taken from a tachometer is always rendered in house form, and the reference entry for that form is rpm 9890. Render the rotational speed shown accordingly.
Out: rpm 1600
